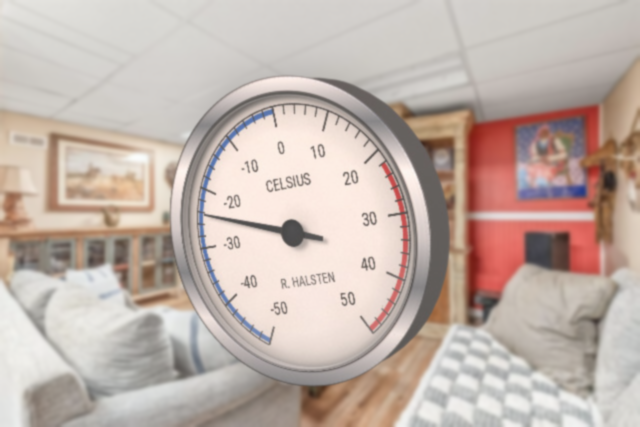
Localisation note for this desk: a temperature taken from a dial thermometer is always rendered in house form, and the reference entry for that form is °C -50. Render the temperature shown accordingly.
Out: °C -24
